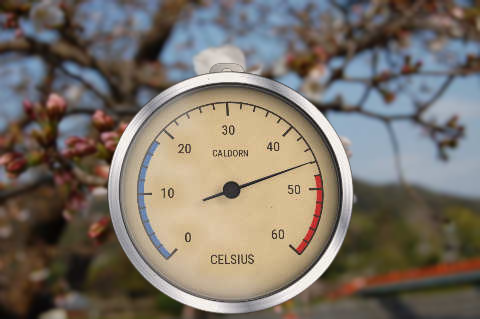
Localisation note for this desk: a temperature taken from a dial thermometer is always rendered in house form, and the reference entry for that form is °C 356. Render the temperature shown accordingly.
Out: °C 46
